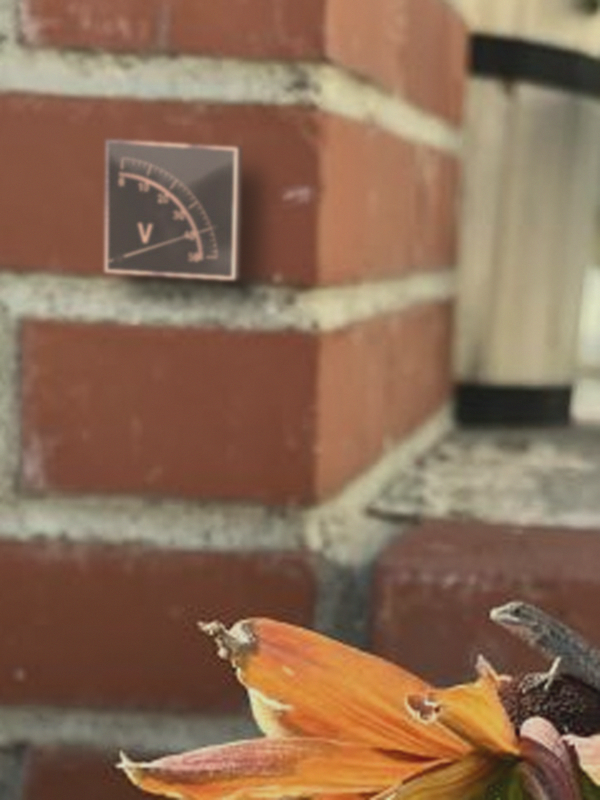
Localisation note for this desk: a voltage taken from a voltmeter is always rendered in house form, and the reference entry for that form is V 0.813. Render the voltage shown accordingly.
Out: V 40
